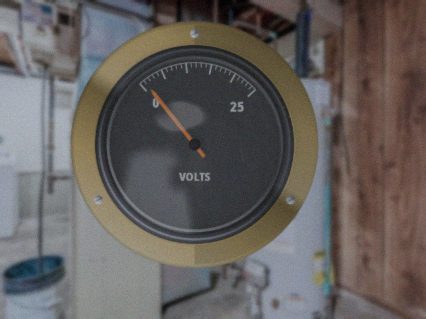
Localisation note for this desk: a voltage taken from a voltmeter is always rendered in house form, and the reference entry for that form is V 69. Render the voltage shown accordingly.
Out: V 1
